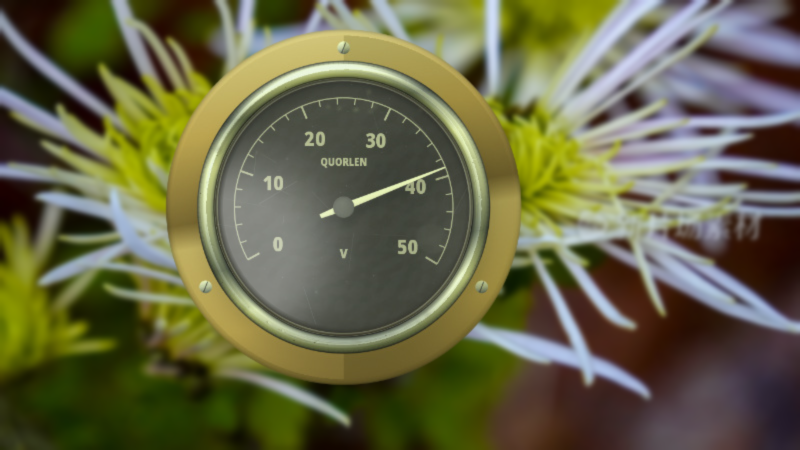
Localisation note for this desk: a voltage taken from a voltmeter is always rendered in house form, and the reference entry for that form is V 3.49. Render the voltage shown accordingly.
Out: V 39
